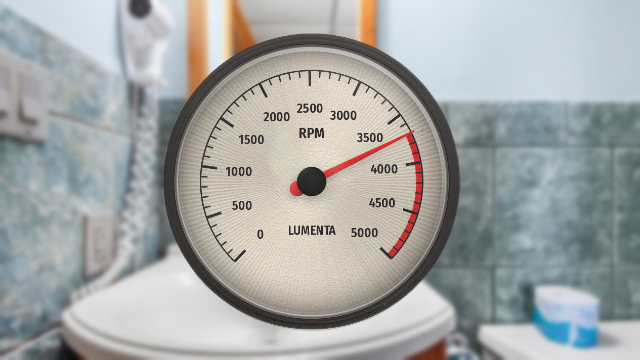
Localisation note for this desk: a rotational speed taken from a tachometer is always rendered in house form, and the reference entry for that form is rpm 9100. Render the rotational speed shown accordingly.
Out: rpm 3700
